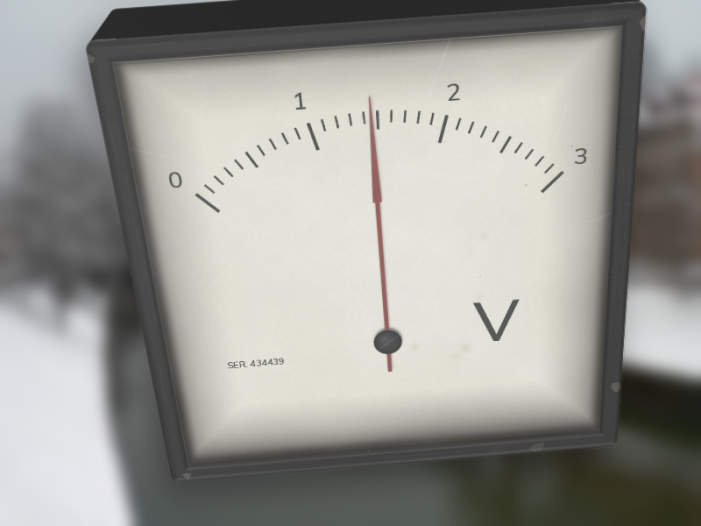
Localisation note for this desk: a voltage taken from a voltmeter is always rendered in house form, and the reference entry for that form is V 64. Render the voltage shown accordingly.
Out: V 1.45
